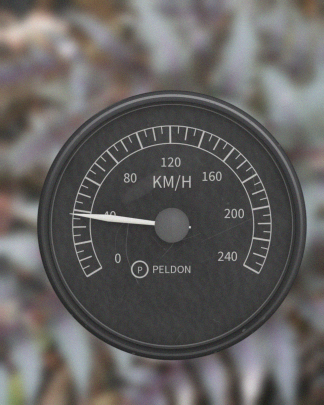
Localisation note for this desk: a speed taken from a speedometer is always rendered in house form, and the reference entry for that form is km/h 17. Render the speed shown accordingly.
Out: km/h 37.5
